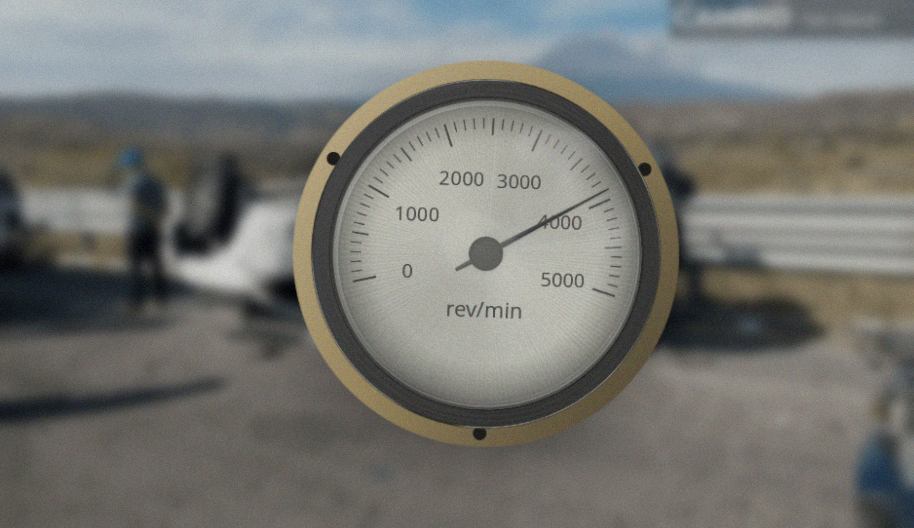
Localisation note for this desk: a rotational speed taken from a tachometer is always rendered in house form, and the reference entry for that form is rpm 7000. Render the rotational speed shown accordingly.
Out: rpm 3900
